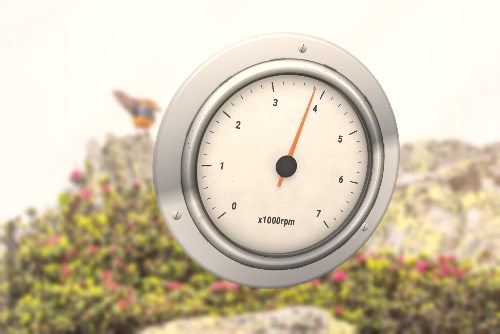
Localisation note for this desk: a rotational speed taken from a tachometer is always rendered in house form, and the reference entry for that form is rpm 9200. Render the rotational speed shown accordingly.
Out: rpm 3800
